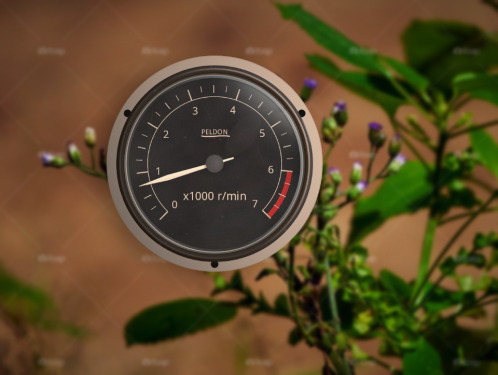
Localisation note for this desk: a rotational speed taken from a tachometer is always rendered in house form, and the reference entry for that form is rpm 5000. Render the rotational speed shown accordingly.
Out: rpm 750
